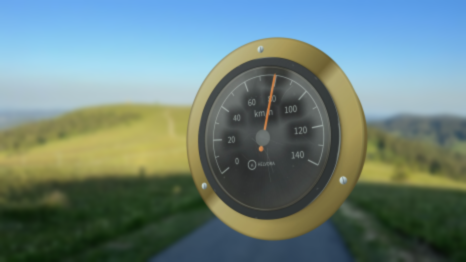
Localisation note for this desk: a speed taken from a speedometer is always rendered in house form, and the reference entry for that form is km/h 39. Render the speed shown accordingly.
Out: km/h 80
